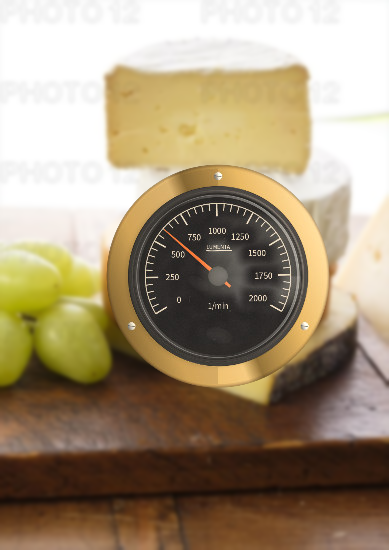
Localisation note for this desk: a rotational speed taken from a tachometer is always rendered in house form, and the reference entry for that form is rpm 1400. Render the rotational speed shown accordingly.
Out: rpm 600
